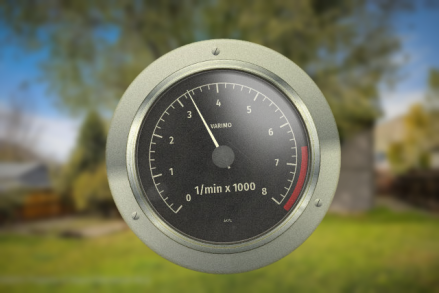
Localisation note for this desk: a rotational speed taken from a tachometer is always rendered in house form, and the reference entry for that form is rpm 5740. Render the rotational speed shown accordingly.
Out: rpm 3300
